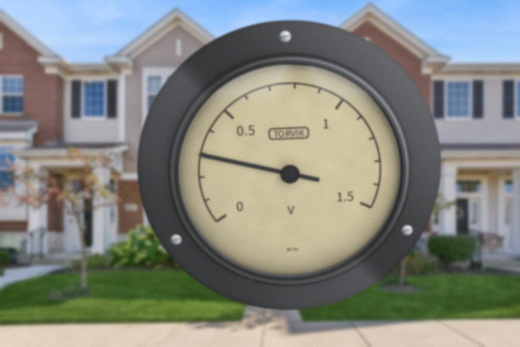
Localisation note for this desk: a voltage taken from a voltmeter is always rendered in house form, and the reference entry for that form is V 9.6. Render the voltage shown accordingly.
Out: V 0.3
